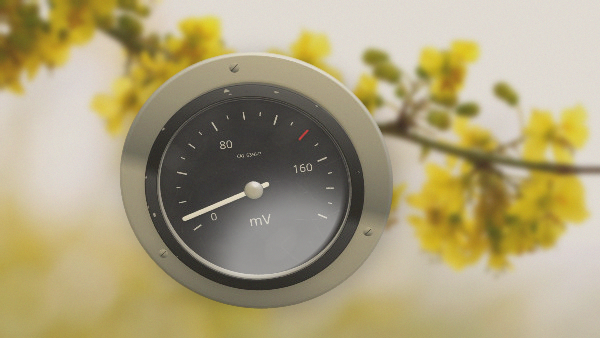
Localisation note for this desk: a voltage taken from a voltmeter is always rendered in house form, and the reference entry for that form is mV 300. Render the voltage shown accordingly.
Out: mV 10
